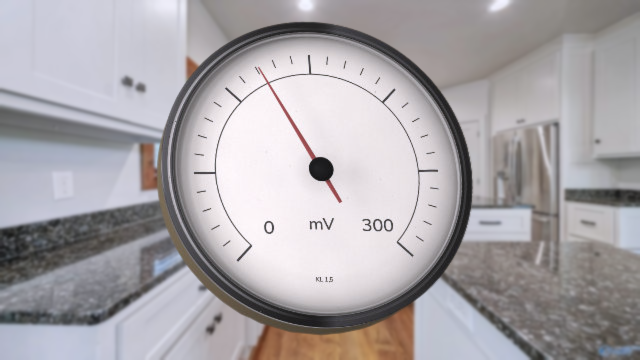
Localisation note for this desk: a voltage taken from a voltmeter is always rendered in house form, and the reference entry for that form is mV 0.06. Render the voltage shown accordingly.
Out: mV 120
